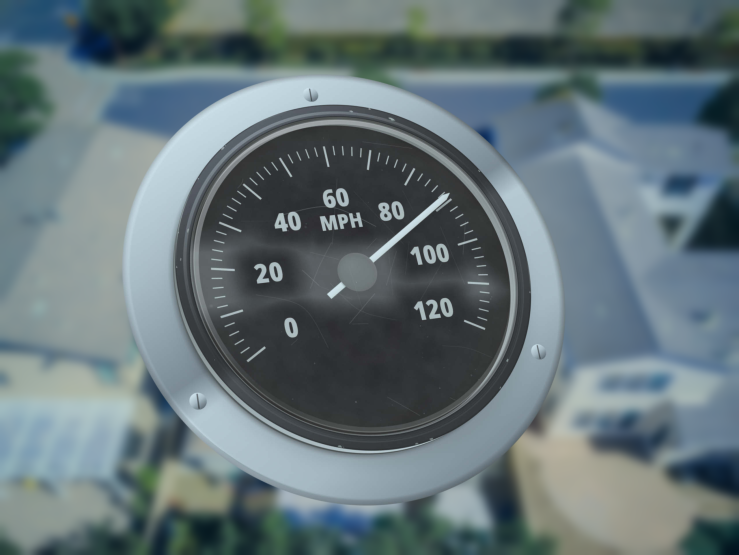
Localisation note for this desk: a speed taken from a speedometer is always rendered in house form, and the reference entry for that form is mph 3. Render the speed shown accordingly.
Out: mph 89
